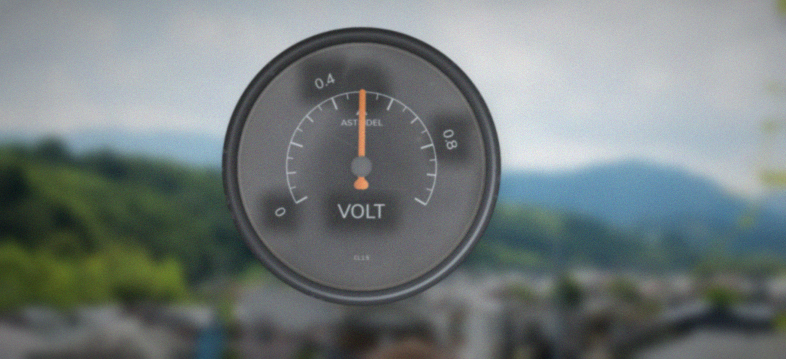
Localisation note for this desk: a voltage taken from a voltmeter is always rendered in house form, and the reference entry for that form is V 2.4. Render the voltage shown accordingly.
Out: V 0.5
